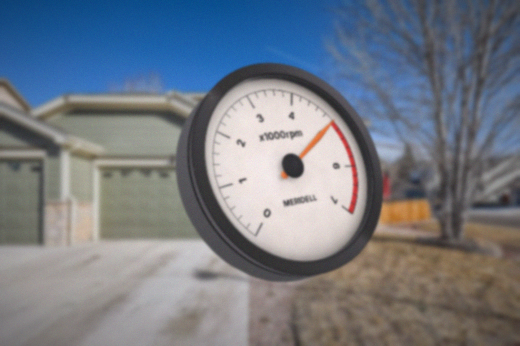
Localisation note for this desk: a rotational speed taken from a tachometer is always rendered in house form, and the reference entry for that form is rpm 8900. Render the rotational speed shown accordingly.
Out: rpm 5000
